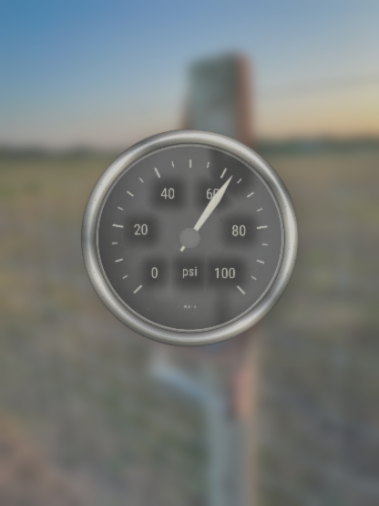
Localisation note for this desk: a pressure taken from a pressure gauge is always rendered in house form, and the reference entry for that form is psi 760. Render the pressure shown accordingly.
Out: psi 62.5
